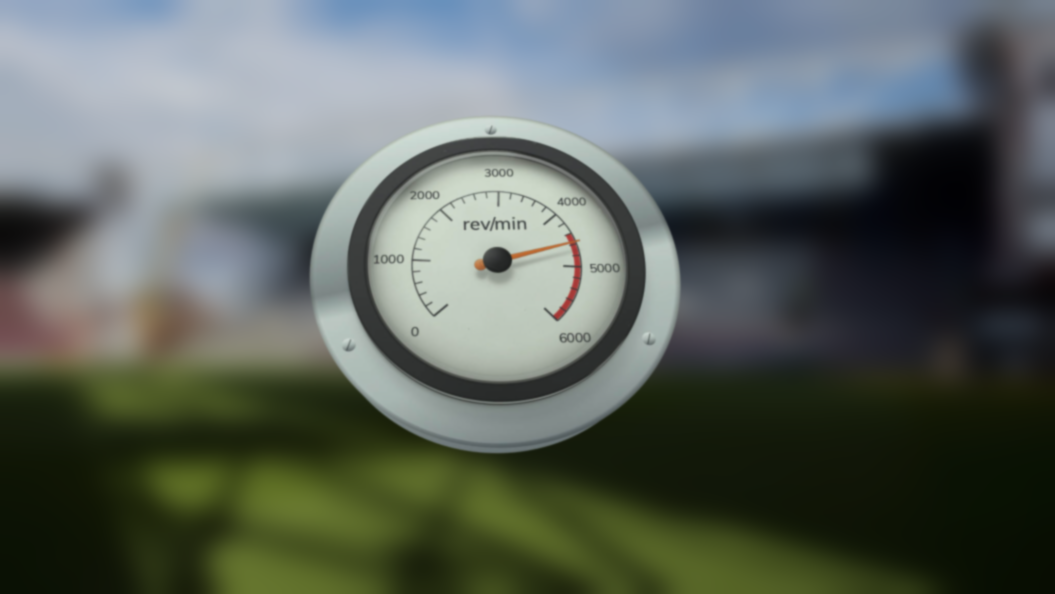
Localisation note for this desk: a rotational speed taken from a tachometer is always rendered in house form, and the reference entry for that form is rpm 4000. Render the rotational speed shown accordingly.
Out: rpm 4600
